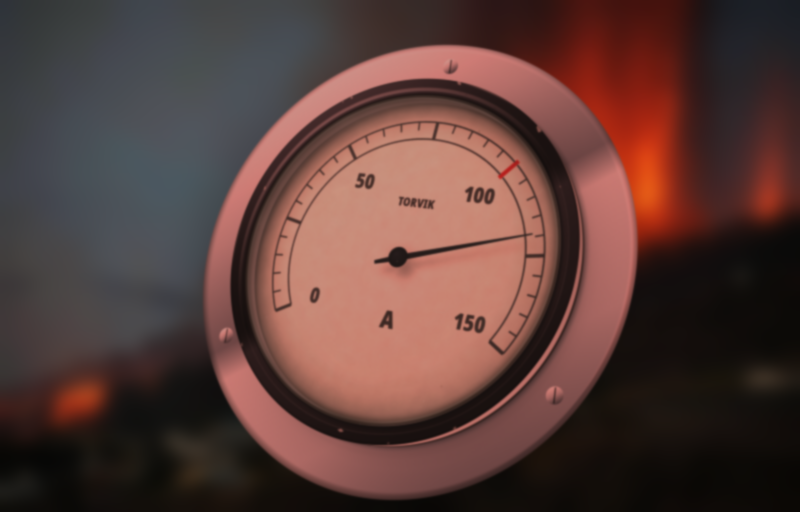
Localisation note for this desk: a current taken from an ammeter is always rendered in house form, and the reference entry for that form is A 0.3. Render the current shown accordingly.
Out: A 120
